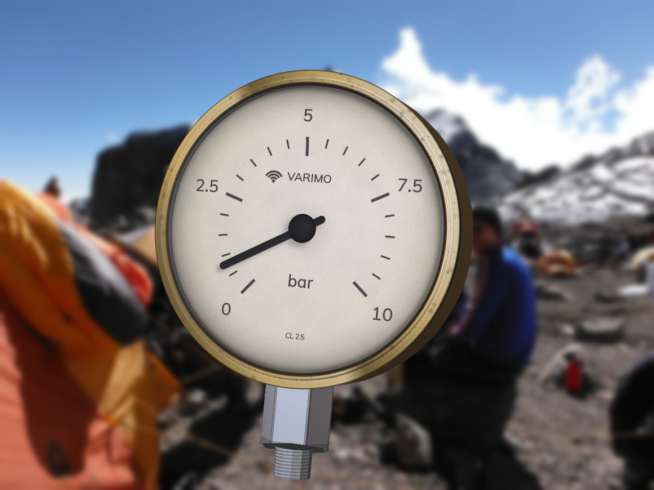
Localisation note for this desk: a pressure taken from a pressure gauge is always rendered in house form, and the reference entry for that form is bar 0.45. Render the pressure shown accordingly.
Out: bar 0.75
